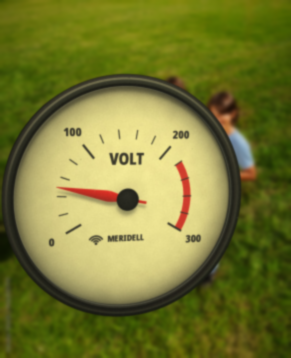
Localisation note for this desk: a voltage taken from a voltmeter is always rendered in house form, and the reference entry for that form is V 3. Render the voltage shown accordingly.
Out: V 50
